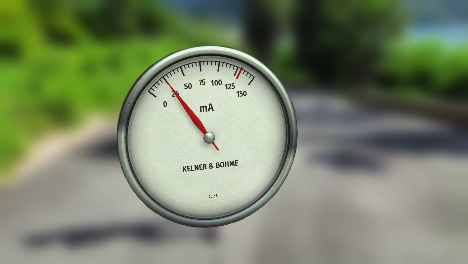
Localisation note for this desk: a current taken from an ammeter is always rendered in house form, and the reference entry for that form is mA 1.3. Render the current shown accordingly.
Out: mA 25
